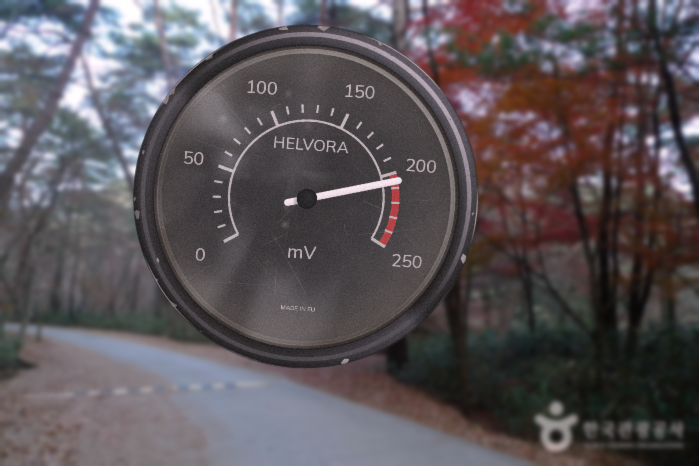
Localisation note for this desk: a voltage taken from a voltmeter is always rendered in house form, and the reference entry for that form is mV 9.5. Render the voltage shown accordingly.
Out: mV 205
